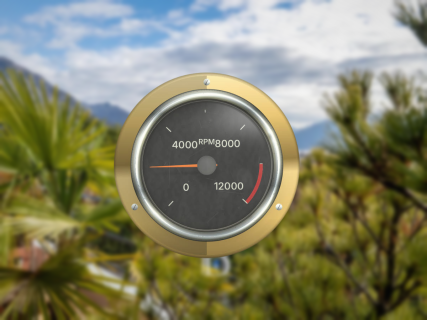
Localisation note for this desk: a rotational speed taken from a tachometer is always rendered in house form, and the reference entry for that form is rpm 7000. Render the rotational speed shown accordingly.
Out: rpm 2000
